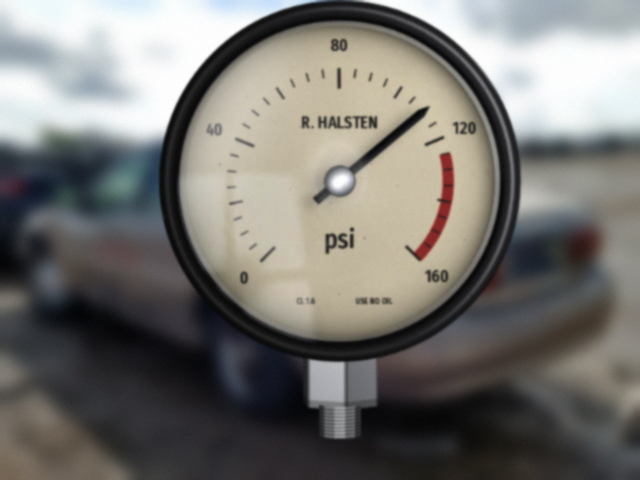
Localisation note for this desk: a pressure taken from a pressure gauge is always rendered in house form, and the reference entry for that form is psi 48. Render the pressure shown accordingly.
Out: psi 110
